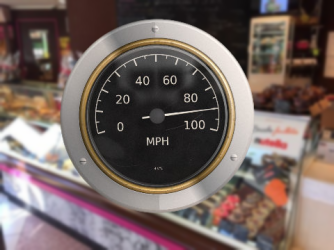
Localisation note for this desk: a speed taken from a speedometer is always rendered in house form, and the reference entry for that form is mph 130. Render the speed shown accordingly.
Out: mph 90
